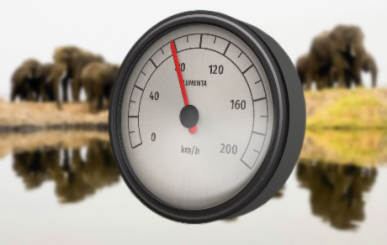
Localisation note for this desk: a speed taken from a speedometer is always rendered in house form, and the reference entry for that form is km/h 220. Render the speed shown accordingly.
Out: km/h 80
